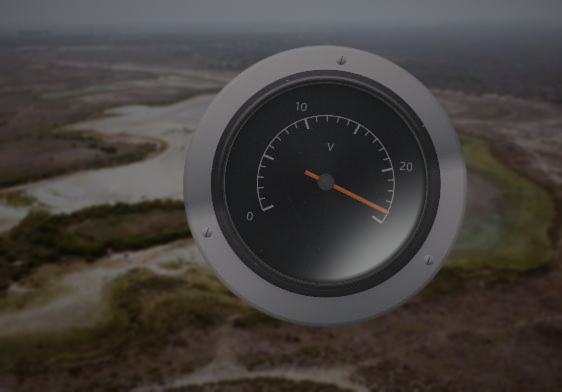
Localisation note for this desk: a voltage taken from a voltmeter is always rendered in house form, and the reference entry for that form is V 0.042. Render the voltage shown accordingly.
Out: V 24
